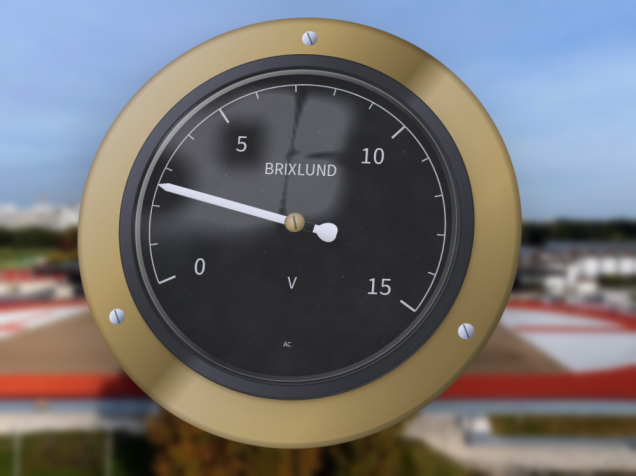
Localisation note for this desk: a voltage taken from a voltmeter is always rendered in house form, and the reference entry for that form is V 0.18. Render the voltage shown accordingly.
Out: V 2.5
